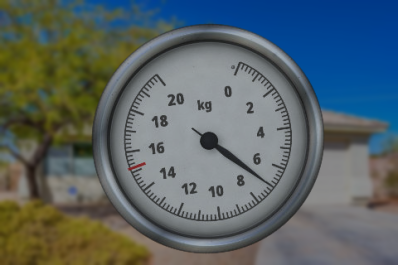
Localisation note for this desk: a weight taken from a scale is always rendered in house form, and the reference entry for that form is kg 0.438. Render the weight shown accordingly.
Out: kg 7
